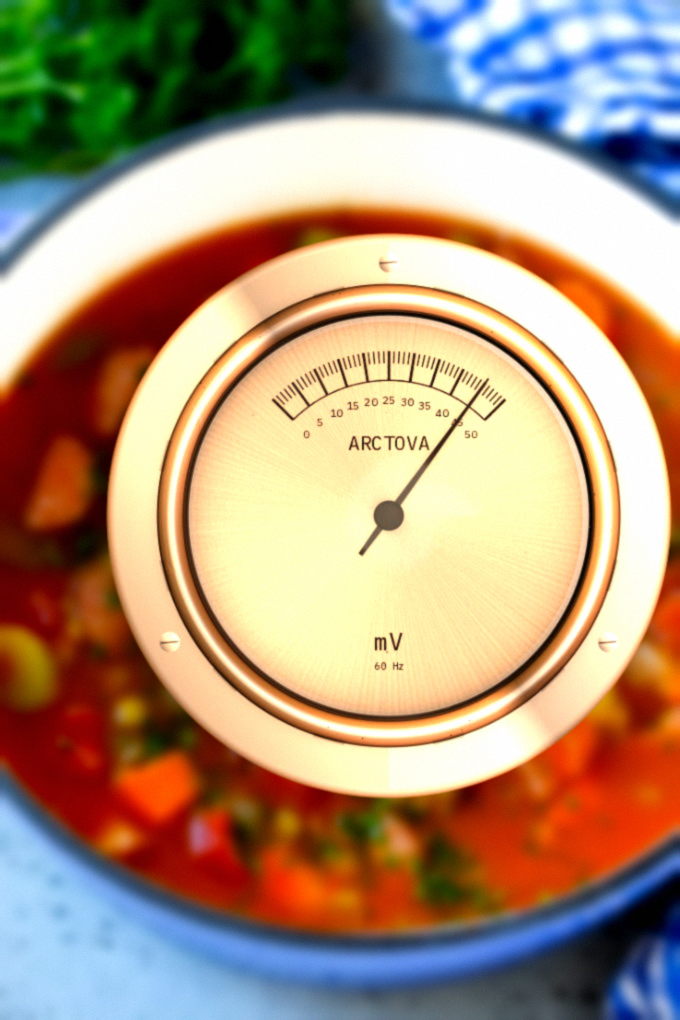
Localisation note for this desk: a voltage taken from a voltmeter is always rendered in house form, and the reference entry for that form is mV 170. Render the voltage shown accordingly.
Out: mV 45
